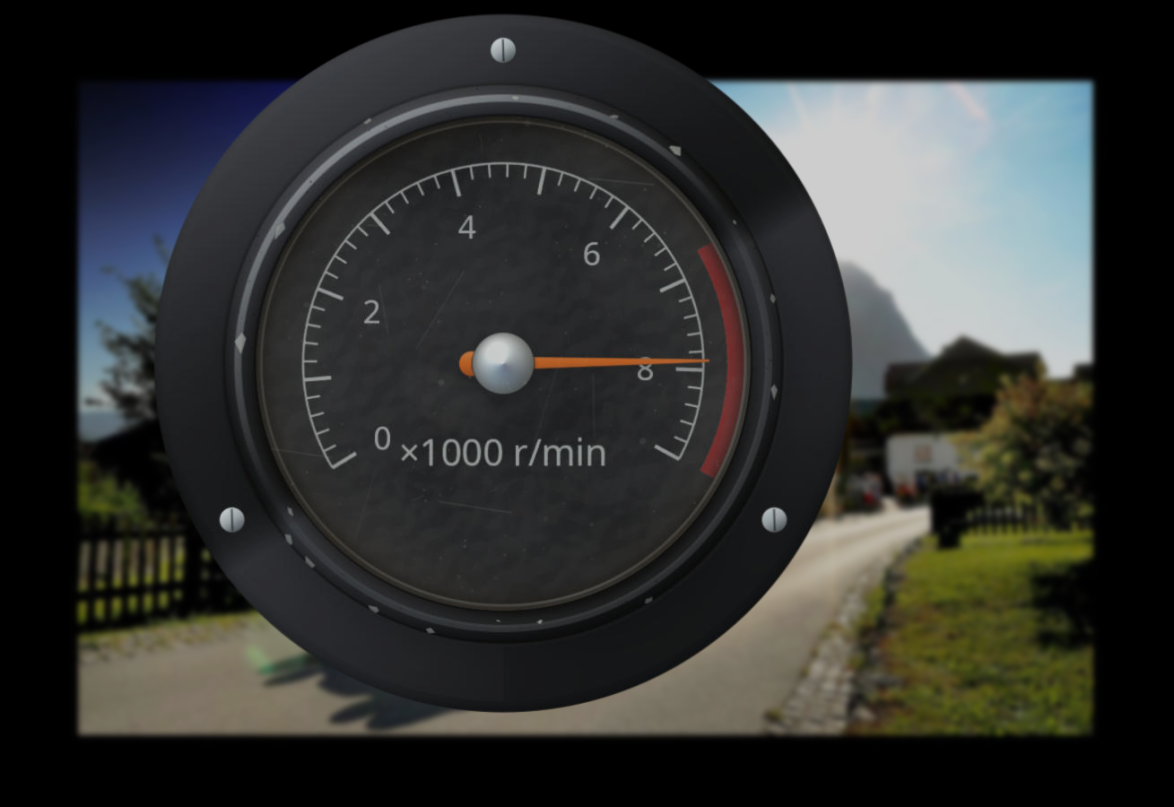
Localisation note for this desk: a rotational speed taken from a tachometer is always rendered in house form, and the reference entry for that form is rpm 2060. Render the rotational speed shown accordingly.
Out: rpm 7900
